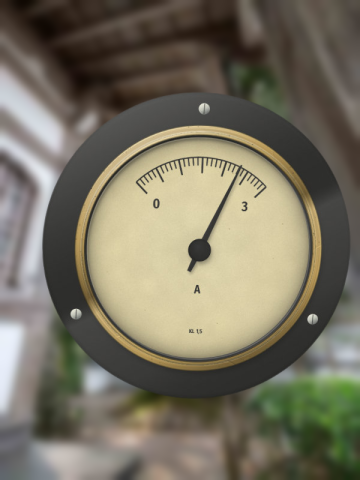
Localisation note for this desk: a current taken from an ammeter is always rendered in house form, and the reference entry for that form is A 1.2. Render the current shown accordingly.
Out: A 2.3
